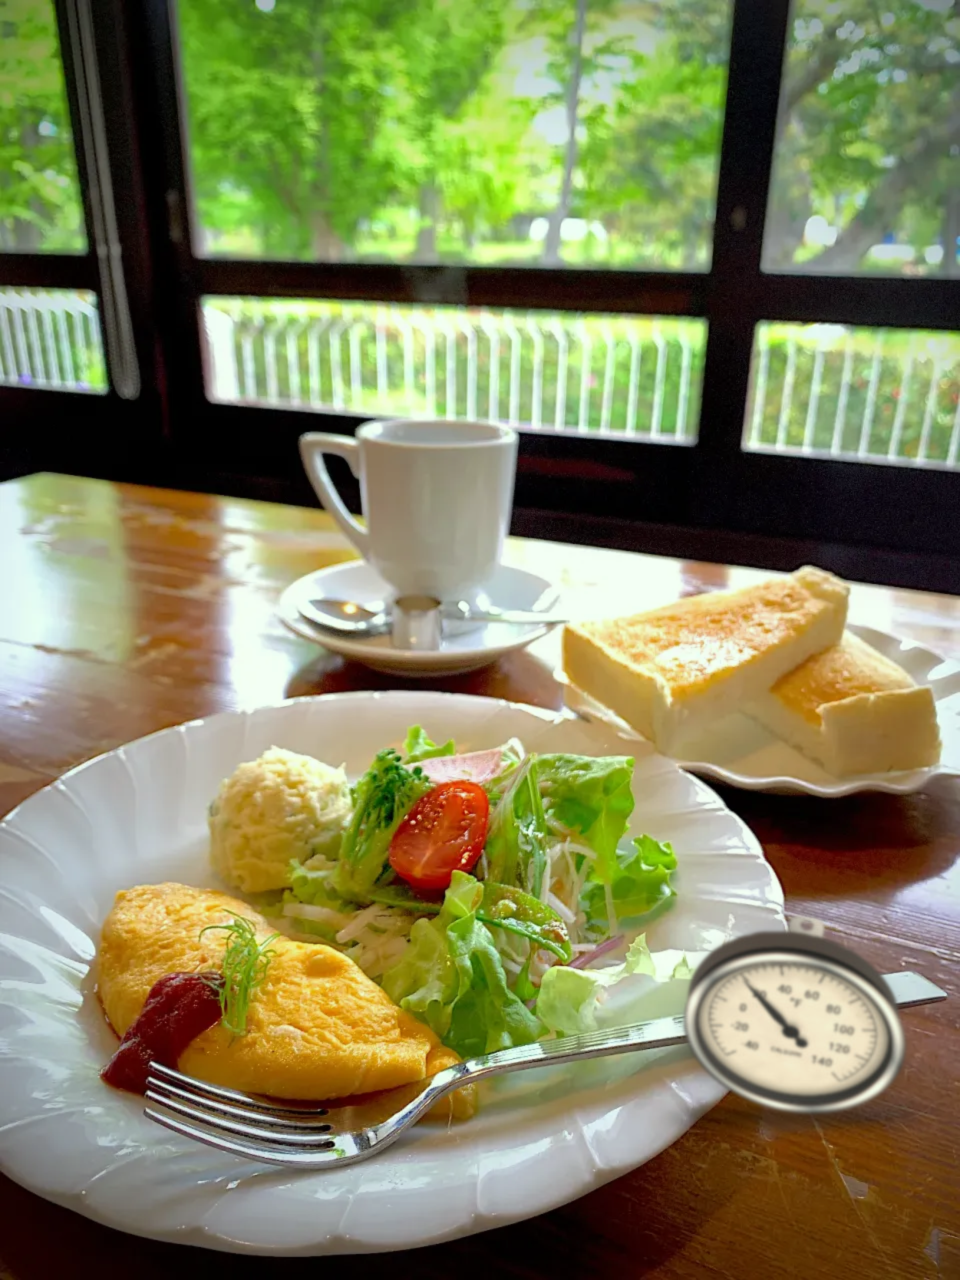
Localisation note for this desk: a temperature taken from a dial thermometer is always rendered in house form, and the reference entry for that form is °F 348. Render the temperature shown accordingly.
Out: °F 20
